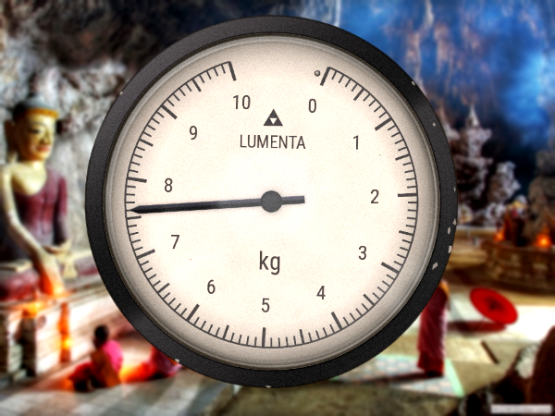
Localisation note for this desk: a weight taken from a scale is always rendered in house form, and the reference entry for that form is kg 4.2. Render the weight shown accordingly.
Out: kg 7.6
